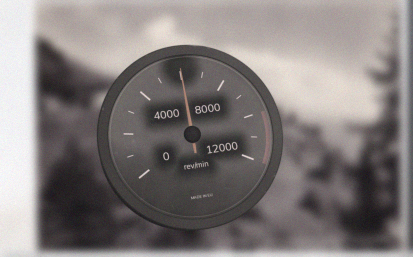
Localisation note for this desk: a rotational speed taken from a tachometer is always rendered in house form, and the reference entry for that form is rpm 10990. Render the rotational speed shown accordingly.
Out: rpm 6000
